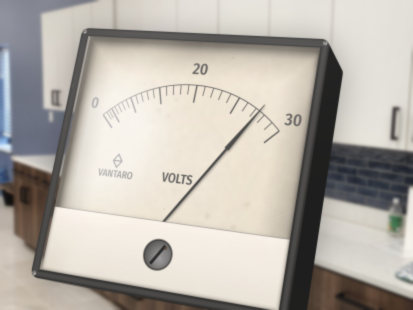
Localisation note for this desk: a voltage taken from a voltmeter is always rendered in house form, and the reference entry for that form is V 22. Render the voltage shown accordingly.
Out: V 27.5
